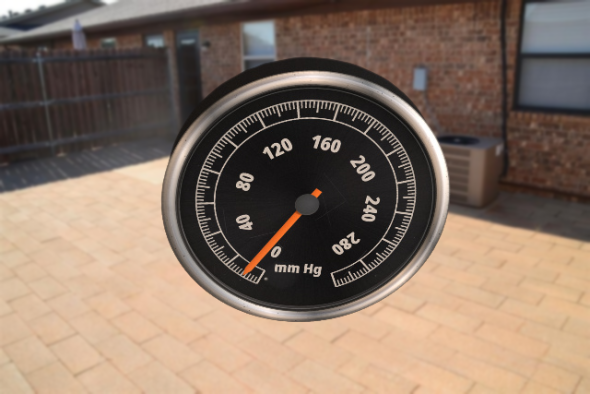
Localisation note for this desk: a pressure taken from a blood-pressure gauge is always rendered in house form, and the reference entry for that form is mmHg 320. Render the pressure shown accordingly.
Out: mmHg 10
